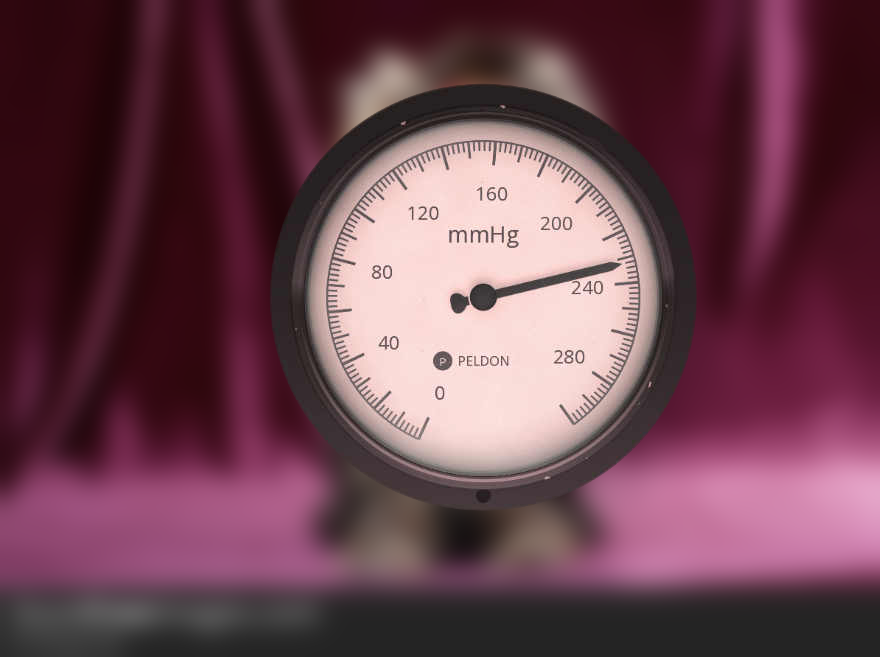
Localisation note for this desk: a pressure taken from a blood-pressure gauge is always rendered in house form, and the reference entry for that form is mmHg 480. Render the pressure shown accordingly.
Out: mmHg 232
